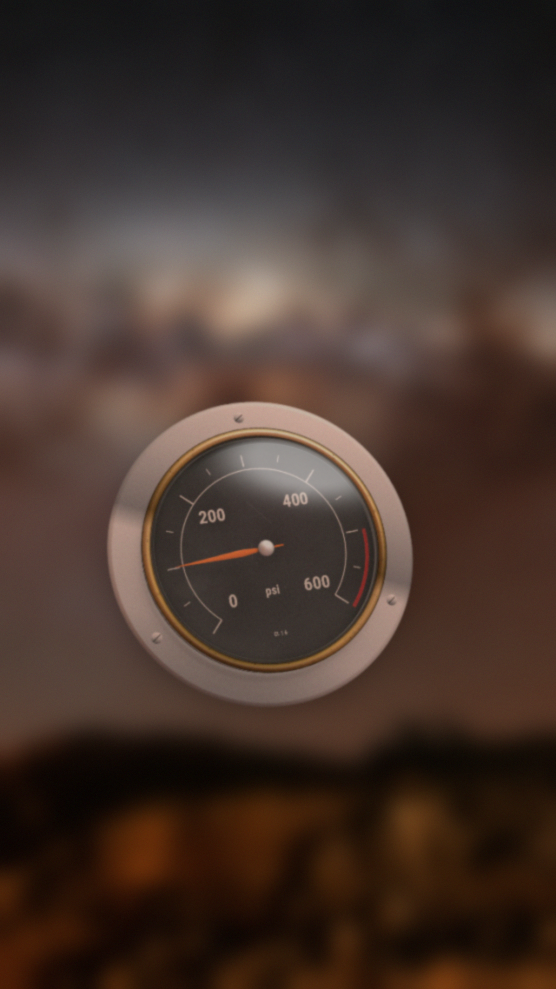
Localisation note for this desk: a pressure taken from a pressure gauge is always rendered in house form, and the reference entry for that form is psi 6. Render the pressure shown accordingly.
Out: psi 100
